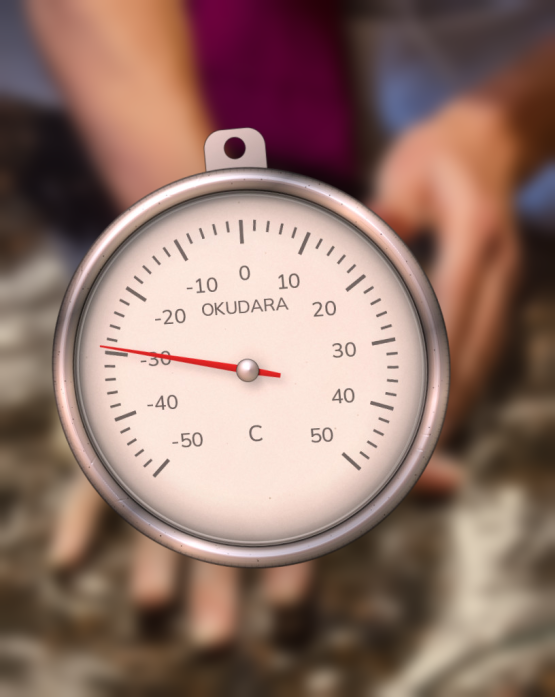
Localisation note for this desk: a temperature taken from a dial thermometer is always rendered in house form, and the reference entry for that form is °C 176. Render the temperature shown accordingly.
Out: °C -29
